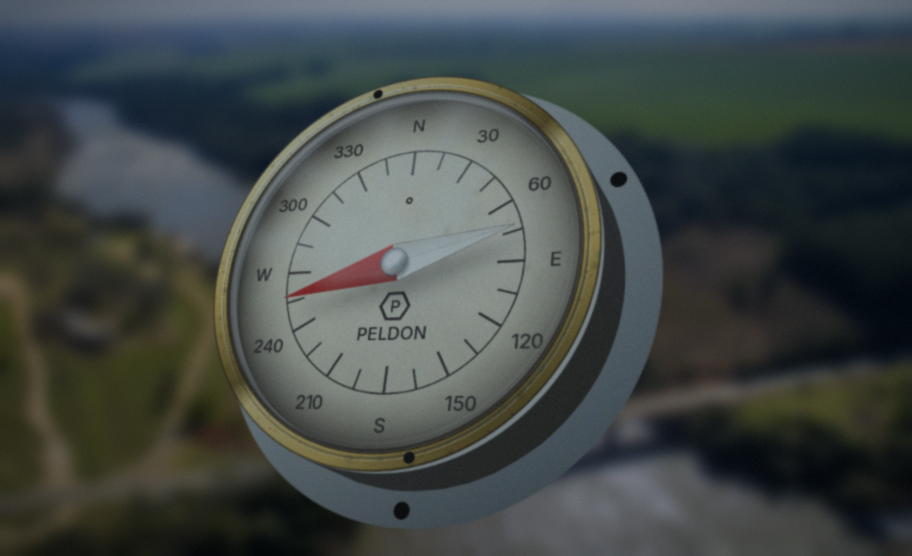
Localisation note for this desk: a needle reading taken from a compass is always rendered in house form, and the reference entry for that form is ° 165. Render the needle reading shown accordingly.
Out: ° 255
